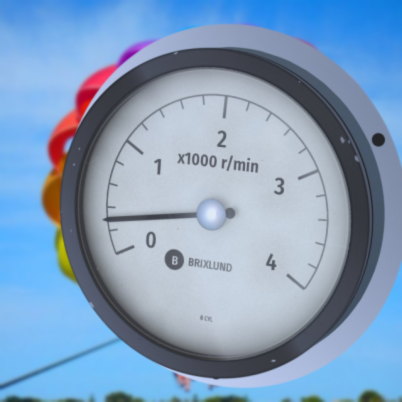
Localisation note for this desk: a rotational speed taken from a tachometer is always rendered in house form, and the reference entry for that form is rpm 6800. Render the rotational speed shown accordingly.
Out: rpm 300
